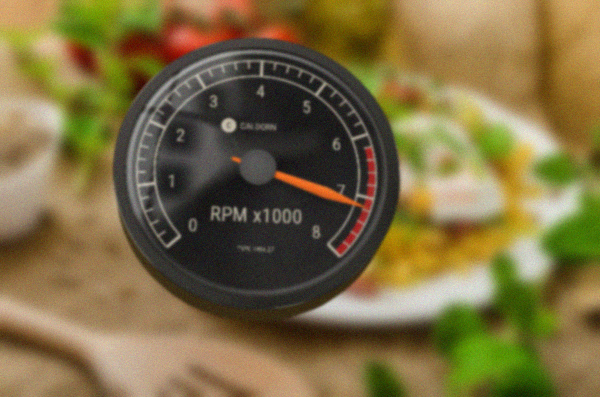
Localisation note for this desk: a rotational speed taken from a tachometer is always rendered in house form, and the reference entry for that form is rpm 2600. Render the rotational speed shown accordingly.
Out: rpm 7200
